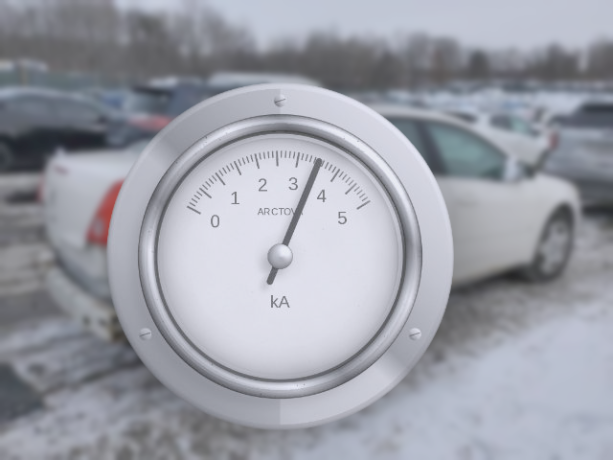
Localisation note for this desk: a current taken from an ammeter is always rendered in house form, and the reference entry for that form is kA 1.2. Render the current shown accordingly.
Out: kA 3.5
